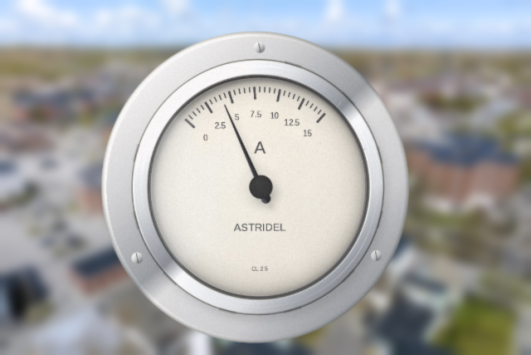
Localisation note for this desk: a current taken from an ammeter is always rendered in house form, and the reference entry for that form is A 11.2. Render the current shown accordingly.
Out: A 4
